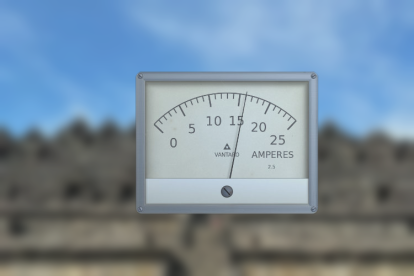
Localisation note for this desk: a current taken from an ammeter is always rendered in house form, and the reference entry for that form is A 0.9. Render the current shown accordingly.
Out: A 16
